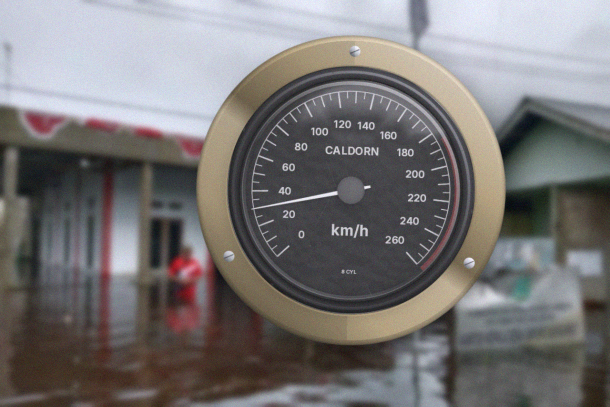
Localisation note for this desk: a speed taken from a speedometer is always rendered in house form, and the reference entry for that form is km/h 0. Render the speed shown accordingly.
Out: km/h 30
